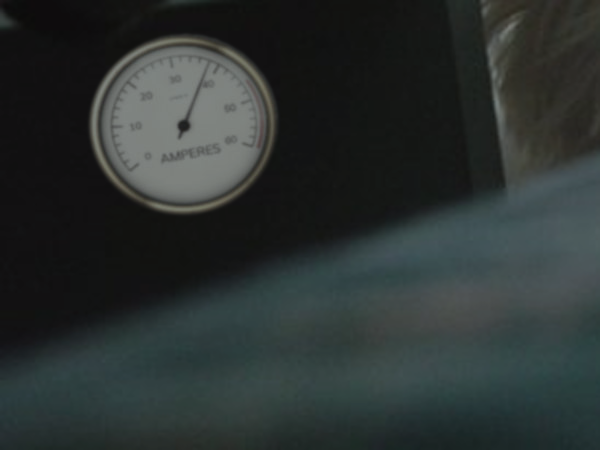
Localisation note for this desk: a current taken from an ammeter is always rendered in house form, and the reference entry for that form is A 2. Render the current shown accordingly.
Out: A 38
